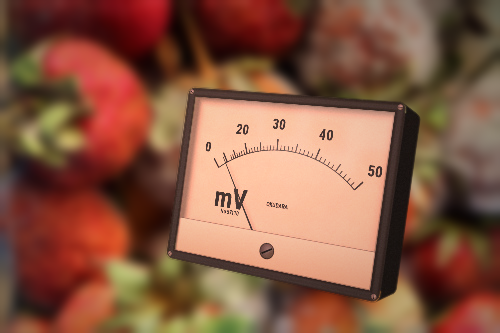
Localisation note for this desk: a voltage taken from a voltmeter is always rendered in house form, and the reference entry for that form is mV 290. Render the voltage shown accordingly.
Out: mV 10
